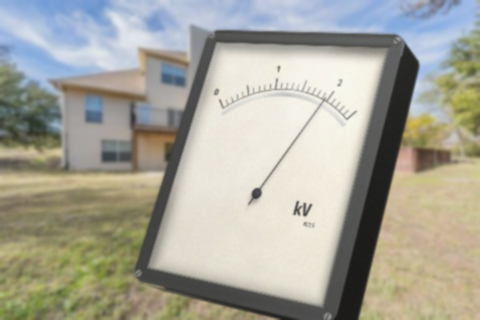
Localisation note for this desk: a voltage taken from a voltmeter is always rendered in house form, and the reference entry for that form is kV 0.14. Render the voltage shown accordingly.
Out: kV 2
